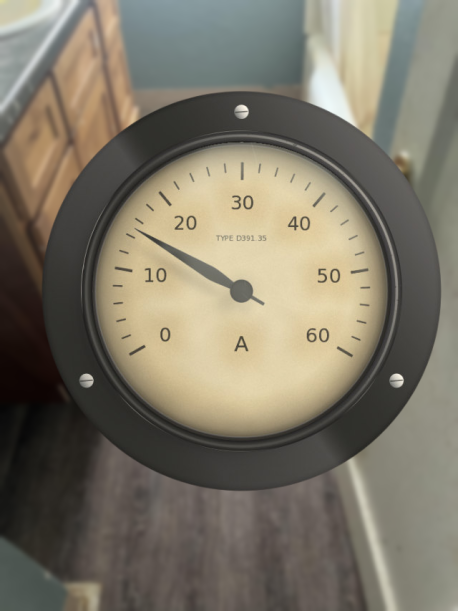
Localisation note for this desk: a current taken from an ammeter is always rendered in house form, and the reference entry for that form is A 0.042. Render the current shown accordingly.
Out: A 15
